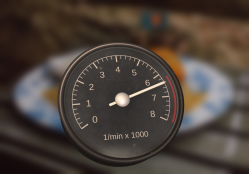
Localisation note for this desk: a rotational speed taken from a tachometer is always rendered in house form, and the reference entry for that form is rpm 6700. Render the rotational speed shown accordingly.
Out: rpm 6400
